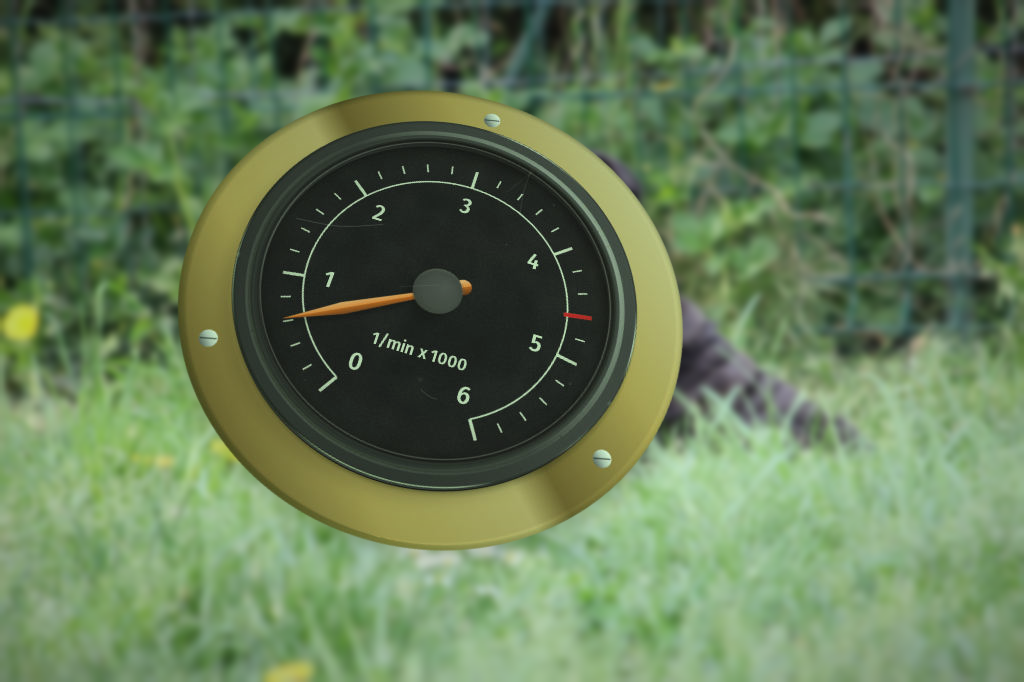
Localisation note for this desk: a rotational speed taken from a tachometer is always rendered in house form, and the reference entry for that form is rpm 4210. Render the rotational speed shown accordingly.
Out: rpm 600
